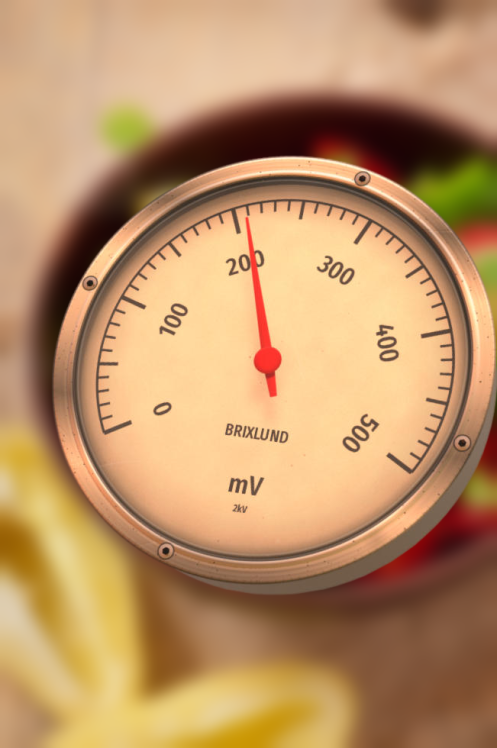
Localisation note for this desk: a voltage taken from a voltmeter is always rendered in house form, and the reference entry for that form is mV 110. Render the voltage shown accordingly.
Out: mV 210
